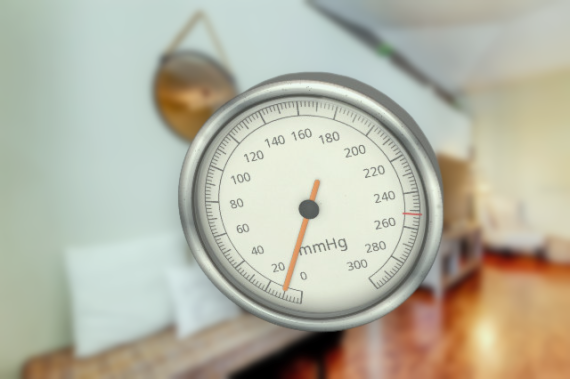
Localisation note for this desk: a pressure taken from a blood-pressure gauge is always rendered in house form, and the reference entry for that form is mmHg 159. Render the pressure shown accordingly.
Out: mmHg 10
